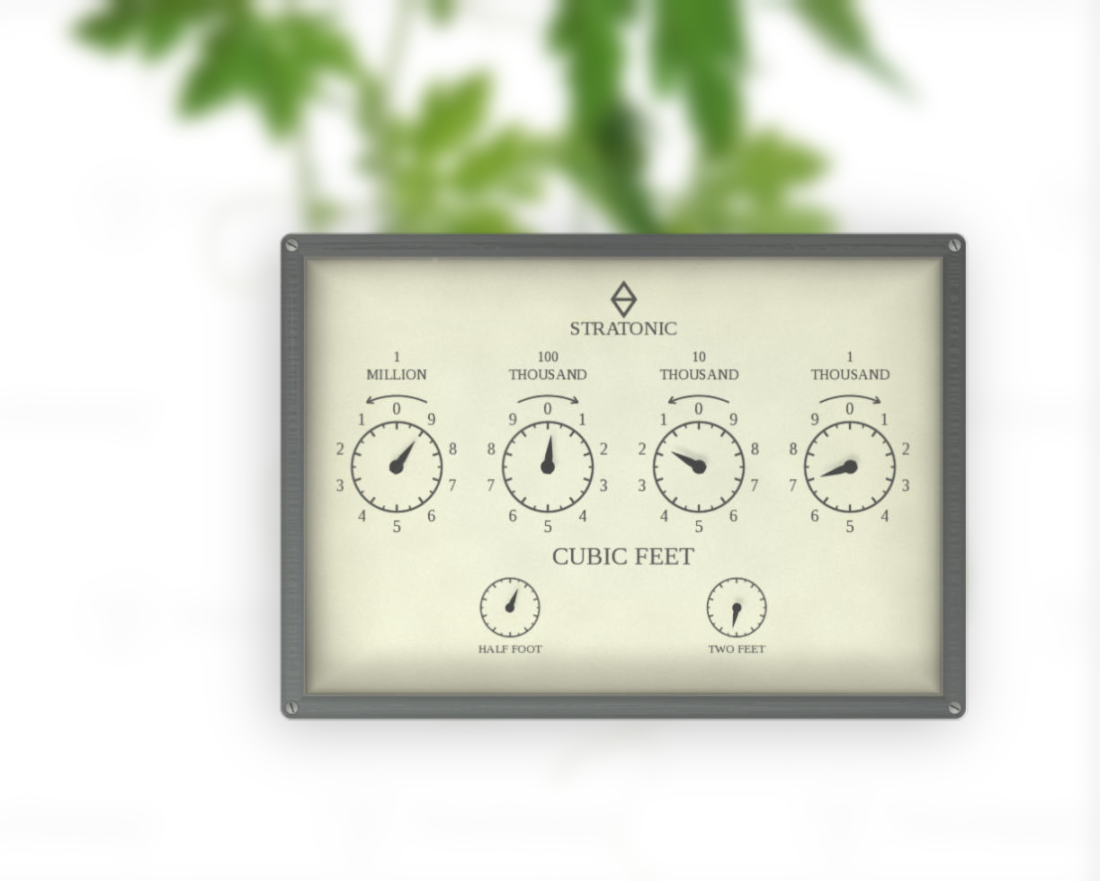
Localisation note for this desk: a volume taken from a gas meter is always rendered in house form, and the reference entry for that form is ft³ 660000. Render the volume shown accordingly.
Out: ft³ 901700
